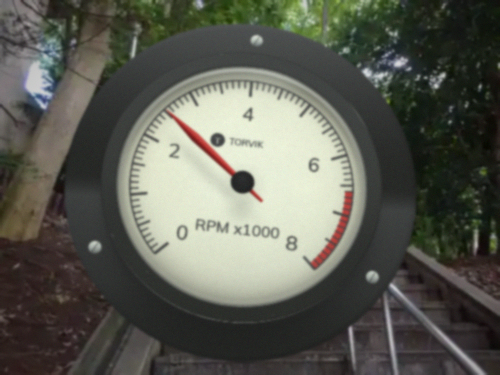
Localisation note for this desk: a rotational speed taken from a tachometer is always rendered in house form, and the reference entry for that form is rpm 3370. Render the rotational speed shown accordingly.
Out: rpm 2500
